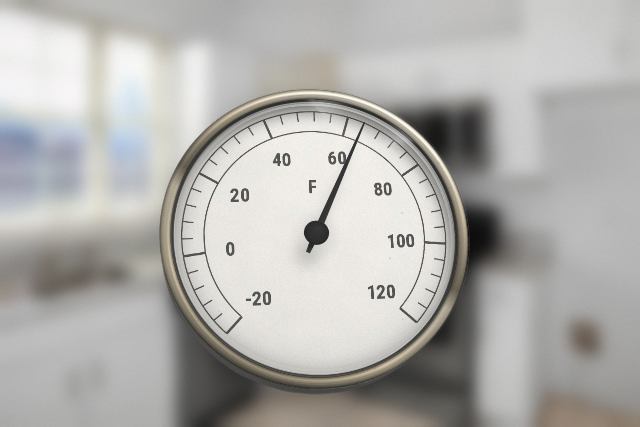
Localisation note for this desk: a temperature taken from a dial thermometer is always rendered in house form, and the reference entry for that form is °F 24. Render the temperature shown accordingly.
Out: °F 64
